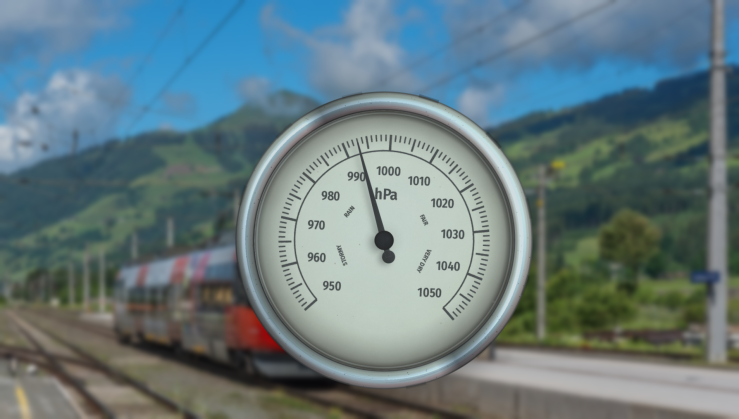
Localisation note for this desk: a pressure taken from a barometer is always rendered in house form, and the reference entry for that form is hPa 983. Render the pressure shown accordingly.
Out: hPa 993
